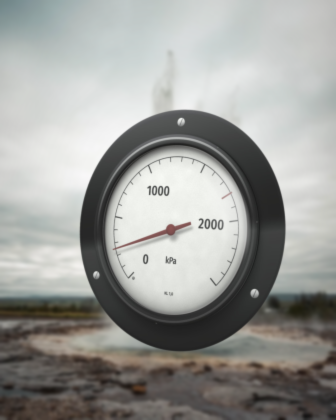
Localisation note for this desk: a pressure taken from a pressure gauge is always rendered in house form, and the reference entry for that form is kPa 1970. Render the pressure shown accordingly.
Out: kPa 250
